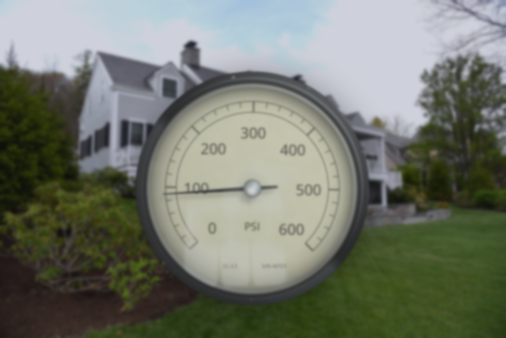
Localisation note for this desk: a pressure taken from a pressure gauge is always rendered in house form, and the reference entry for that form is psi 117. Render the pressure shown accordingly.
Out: psi 90
